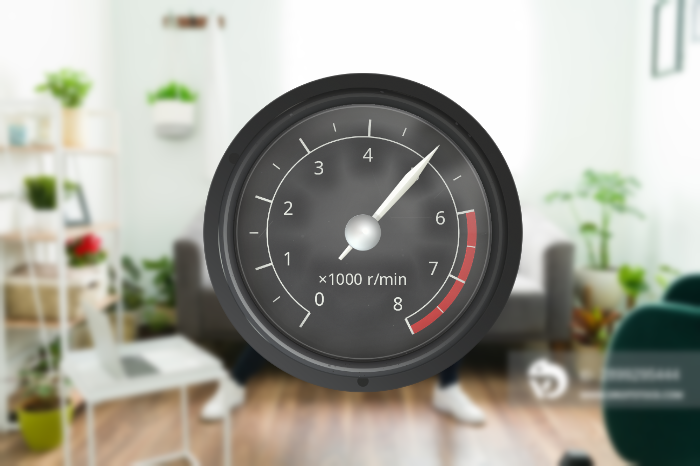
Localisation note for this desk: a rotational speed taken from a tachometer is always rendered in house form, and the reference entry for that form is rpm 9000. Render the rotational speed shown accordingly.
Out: rpm 5000
